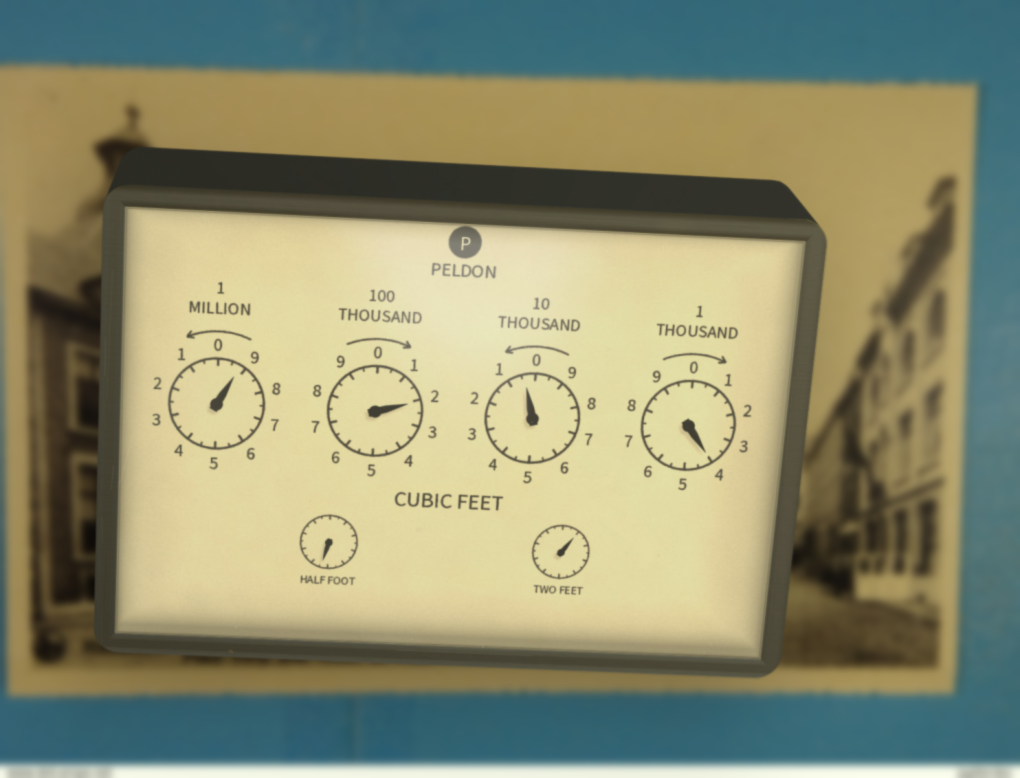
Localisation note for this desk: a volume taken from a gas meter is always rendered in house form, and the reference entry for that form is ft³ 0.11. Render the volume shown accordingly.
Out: ft³ 920400
